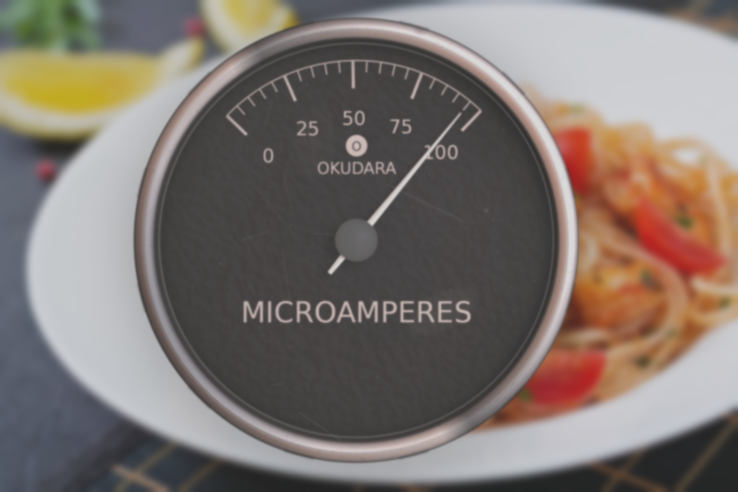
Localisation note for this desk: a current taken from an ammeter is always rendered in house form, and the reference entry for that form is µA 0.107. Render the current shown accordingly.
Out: µA 95
